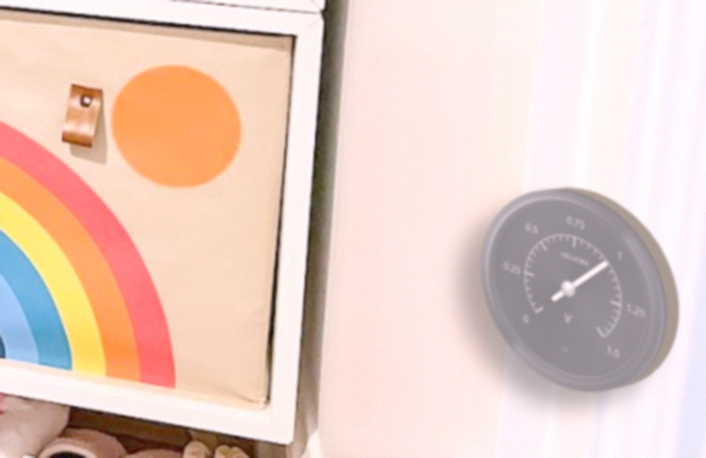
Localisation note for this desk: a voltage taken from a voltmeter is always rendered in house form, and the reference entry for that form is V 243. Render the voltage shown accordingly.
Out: V 1
